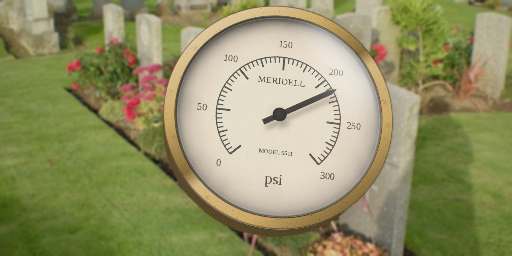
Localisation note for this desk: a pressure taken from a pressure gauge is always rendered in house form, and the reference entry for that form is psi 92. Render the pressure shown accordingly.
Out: psi 215
